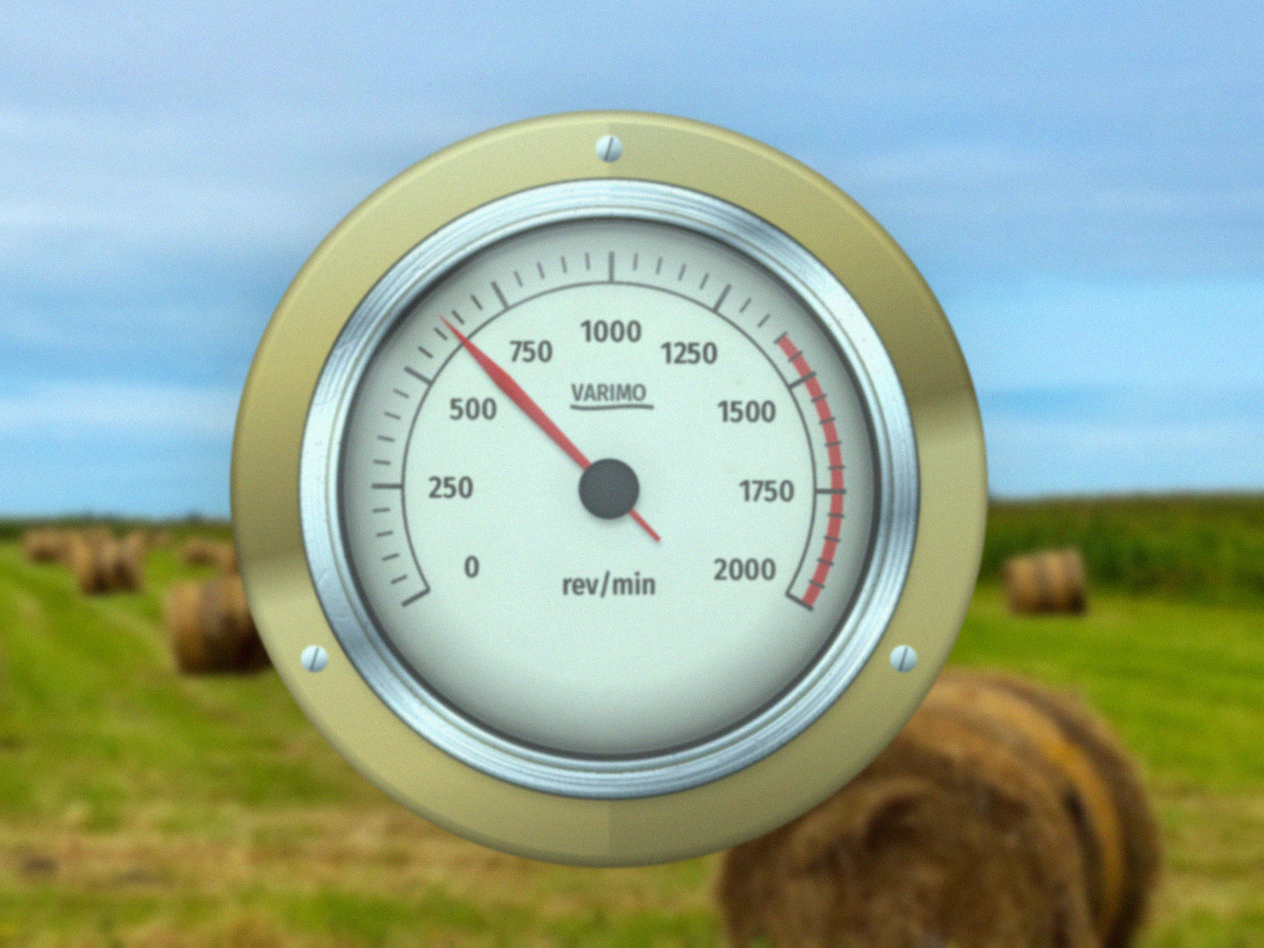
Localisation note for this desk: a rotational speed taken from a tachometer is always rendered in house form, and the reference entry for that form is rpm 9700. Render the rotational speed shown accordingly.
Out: rpm 625
